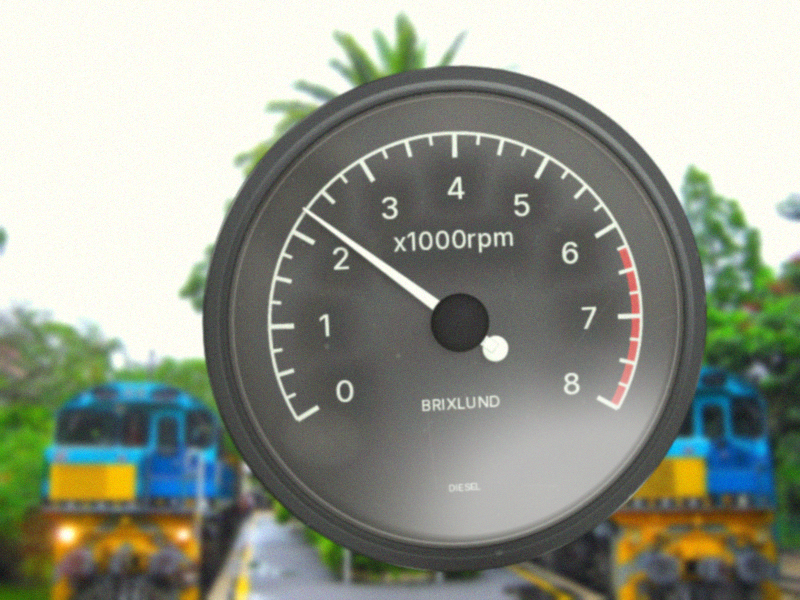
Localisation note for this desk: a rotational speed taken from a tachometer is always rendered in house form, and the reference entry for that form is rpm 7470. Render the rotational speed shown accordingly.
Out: rpm 2250
